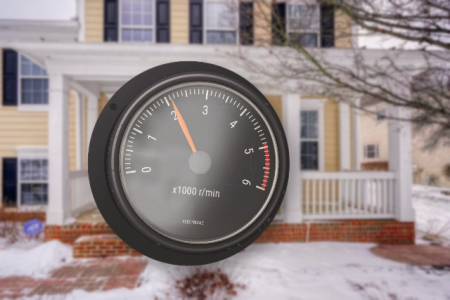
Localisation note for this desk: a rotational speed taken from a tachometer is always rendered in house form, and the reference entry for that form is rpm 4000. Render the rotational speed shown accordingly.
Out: rpm 2100
